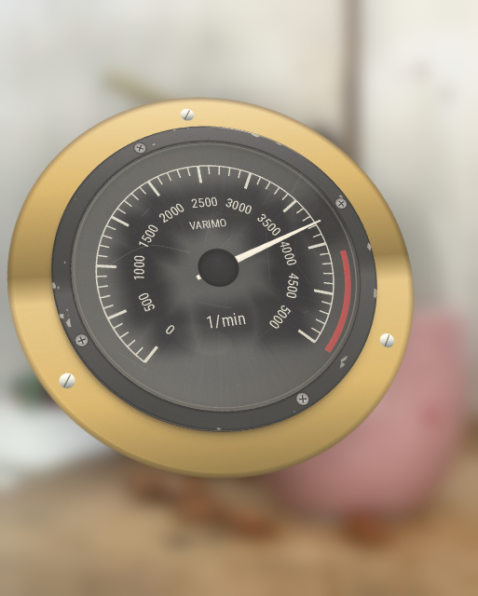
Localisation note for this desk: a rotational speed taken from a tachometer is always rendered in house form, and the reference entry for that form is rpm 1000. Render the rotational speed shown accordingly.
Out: rpm 3800
